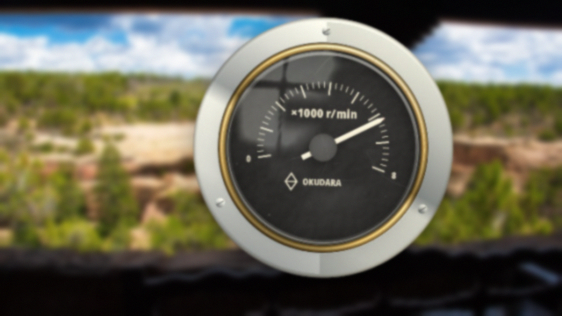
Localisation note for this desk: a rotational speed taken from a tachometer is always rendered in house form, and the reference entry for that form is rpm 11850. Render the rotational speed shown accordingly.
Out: rpm 6200
